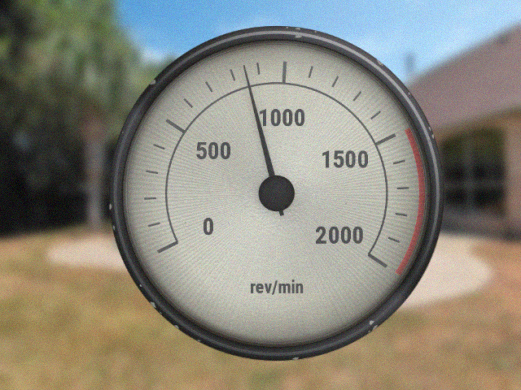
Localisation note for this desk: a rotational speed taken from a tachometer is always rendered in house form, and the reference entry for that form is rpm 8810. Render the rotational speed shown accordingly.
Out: rpm 850
